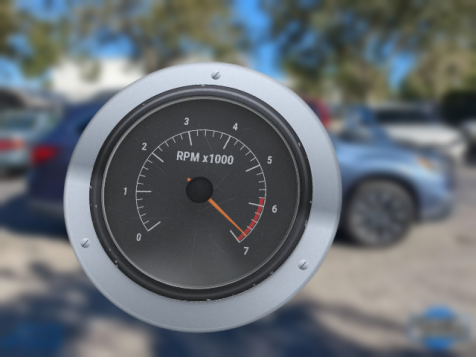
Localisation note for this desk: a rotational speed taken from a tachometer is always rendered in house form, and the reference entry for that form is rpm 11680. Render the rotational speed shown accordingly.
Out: rpm 6800
